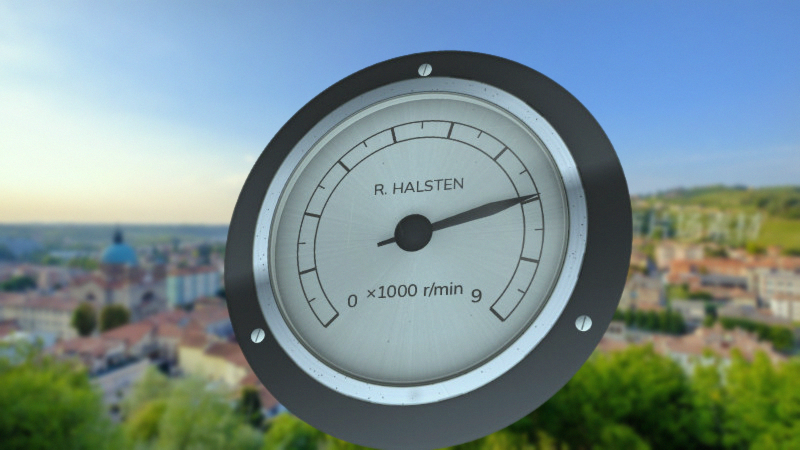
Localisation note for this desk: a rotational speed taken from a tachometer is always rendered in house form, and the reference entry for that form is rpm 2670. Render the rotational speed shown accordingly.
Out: rpm 7000
